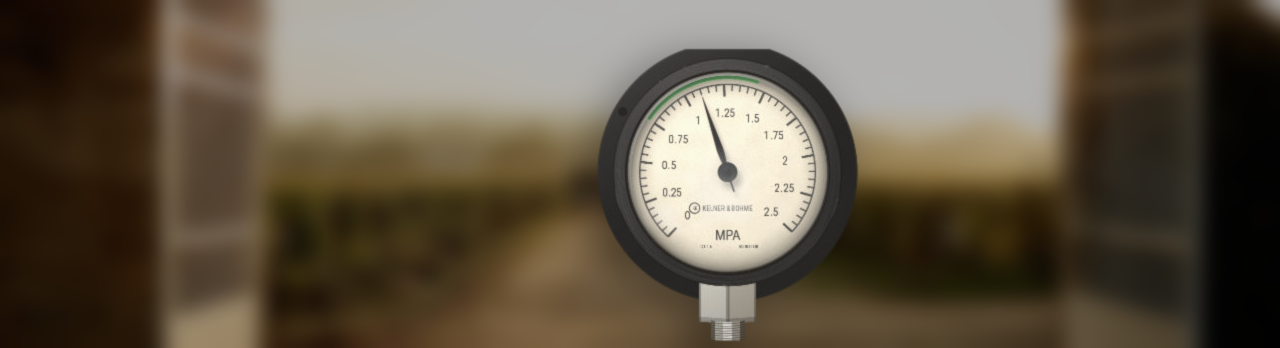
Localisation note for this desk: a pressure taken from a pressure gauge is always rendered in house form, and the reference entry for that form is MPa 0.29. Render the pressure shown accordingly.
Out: MPa 1.1
